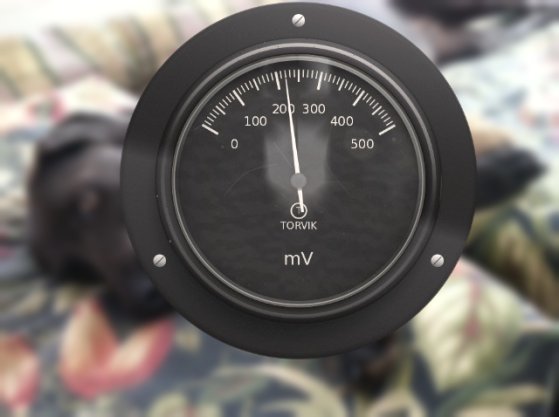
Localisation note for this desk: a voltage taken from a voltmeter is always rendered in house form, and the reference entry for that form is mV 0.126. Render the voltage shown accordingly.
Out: mV 220
